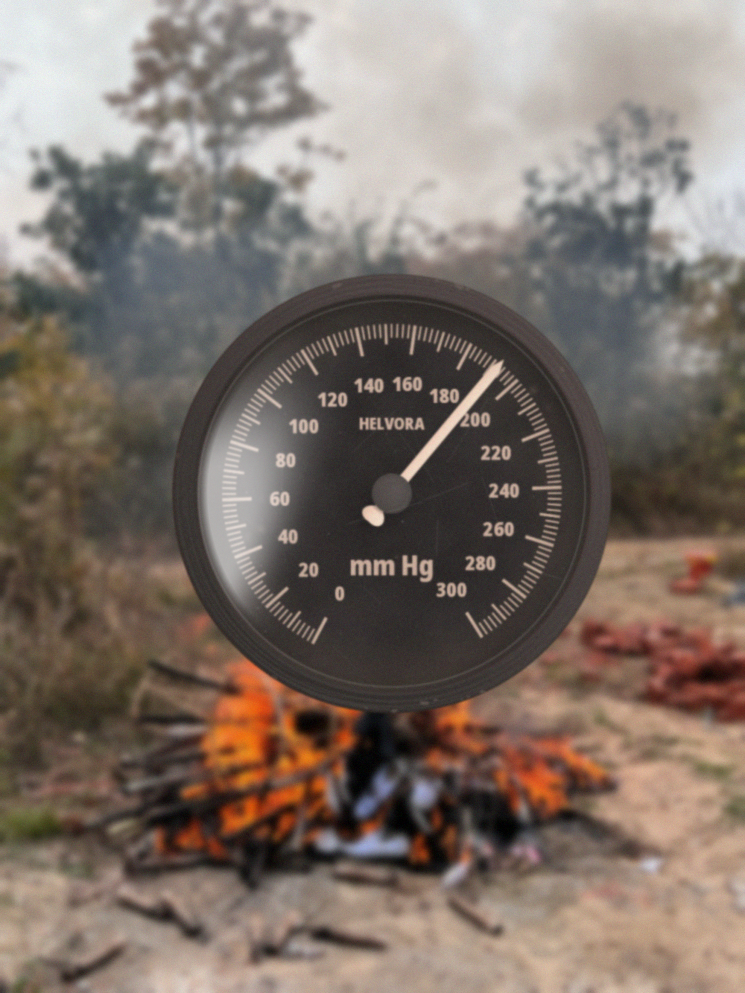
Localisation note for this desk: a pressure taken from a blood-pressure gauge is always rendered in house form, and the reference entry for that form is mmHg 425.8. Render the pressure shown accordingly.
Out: mmHg 192
